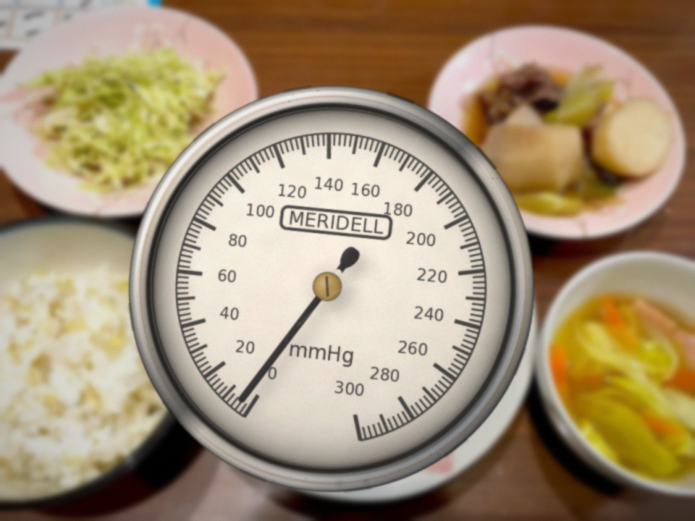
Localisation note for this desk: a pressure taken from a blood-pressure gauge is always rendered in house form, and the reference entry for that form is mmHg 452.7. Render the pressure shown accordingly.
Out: mmHg 4
